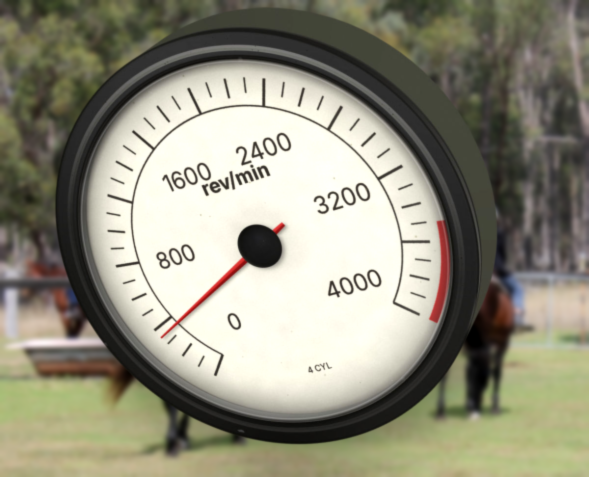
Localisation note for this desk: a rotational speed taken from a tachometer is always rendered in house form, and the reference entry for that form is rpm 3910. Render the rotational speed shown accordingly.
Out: rpm 350
